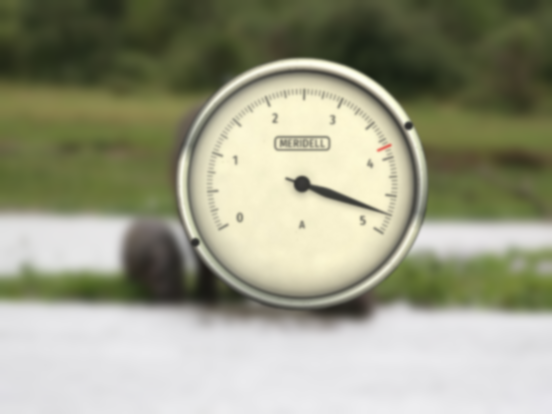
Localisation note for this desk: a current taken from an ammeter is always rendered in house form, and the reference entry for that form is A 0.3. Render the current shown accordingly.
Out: A 4.75
